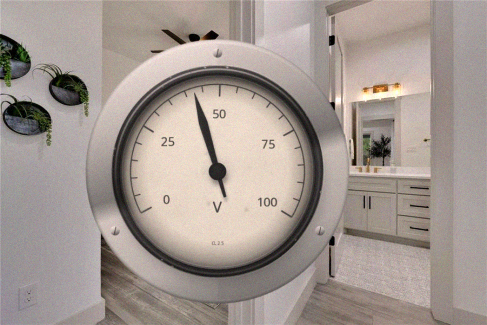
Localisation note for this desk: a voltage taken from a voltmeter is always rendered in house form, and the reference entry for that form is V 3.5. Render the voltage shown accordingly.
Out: V 42.5
